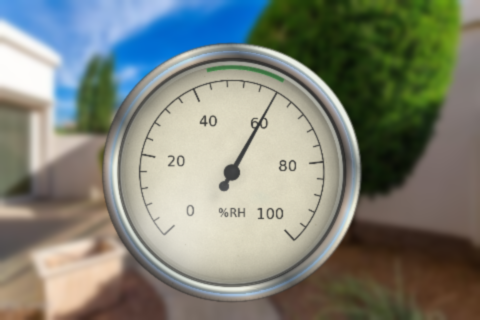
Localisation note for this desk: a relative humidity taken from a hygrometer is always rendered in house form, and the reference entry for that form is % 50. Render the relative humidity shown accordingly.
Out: % 60
